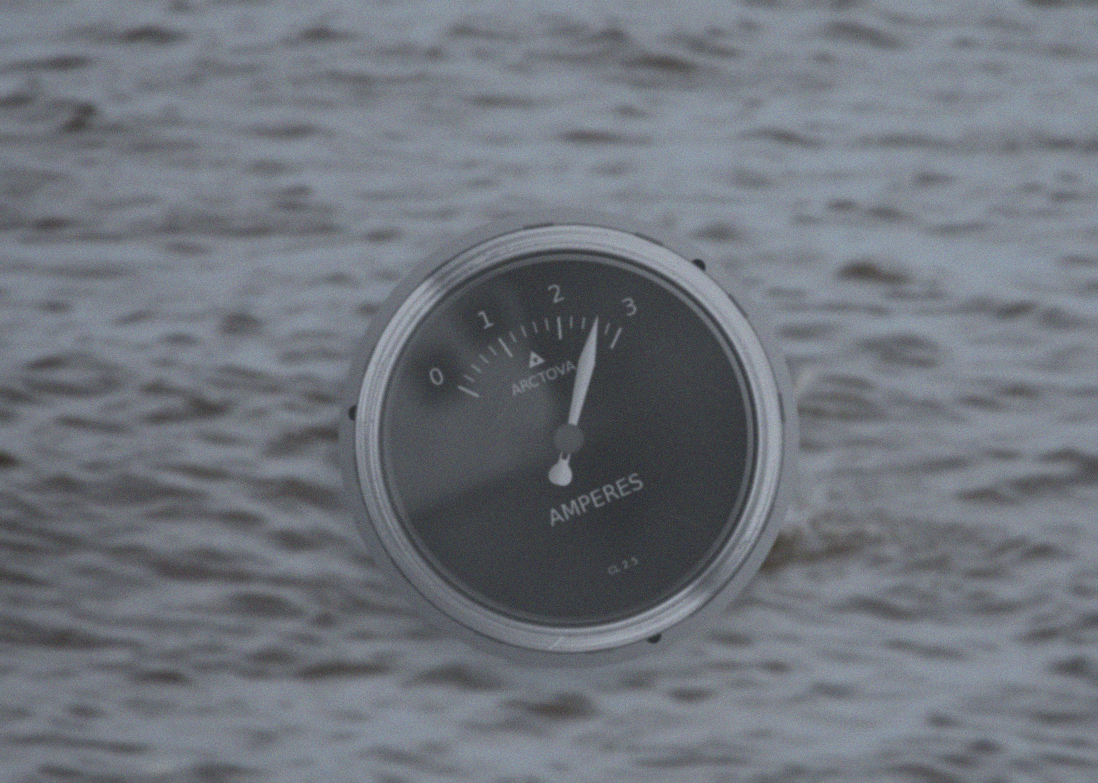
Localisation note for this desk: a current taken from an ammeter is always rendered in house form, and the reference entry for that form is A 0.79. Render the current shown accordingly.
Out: A 2.6
